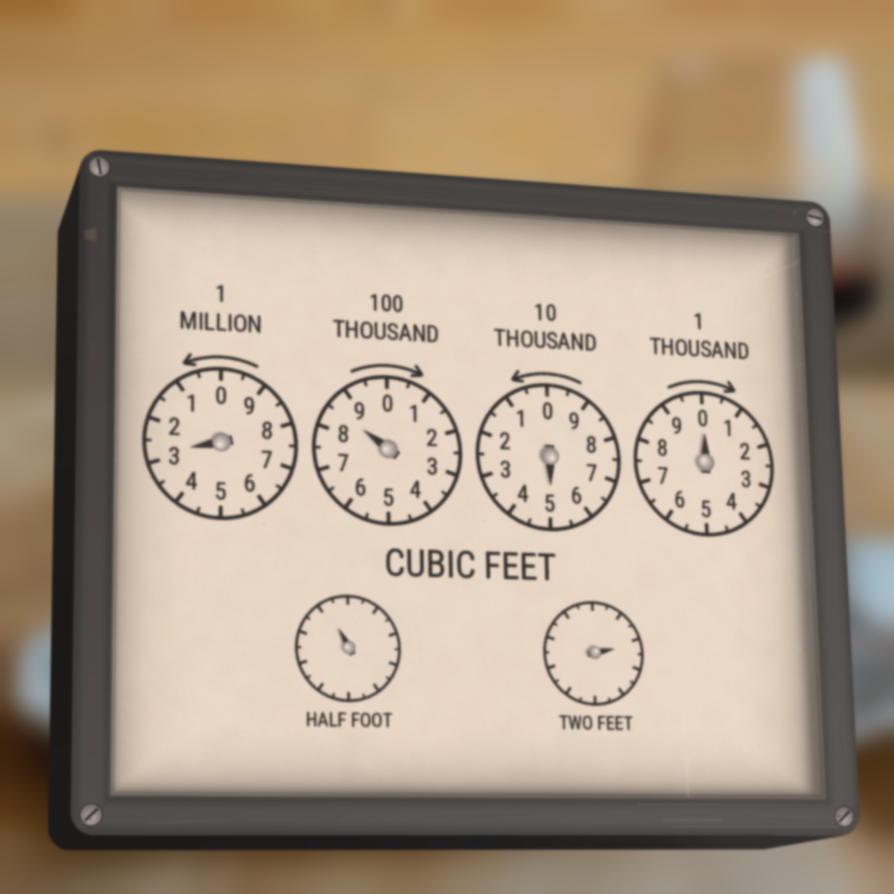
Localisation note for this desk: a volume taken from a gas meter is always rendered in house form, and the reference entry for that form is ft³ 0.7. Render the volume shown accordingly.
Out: ft³ 285000
